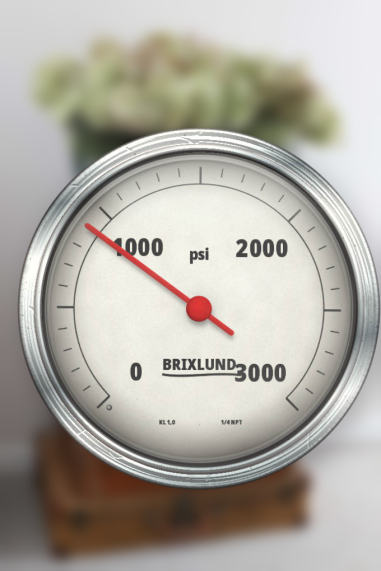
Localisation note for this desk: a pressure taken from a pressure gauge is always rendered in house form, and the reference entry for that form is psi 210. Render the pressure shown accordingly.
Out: psi 900
